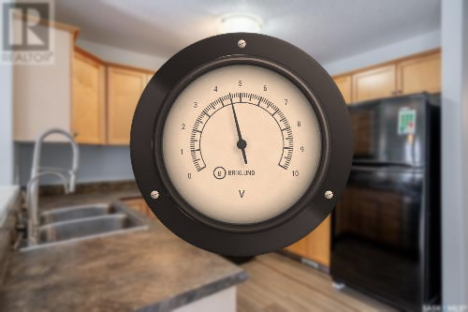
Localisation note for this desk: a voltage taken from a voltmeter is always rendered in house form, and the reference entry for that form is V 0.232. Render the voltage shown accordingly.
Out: V 4.5
